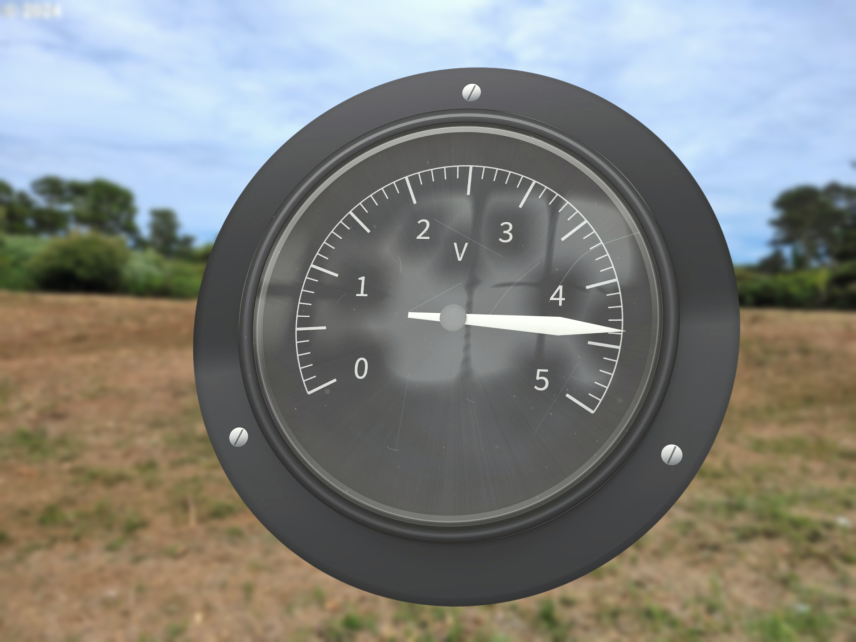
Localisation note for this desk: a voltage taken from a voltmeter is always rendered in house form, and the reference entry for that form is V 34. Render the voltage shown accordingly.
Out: V 4.4
